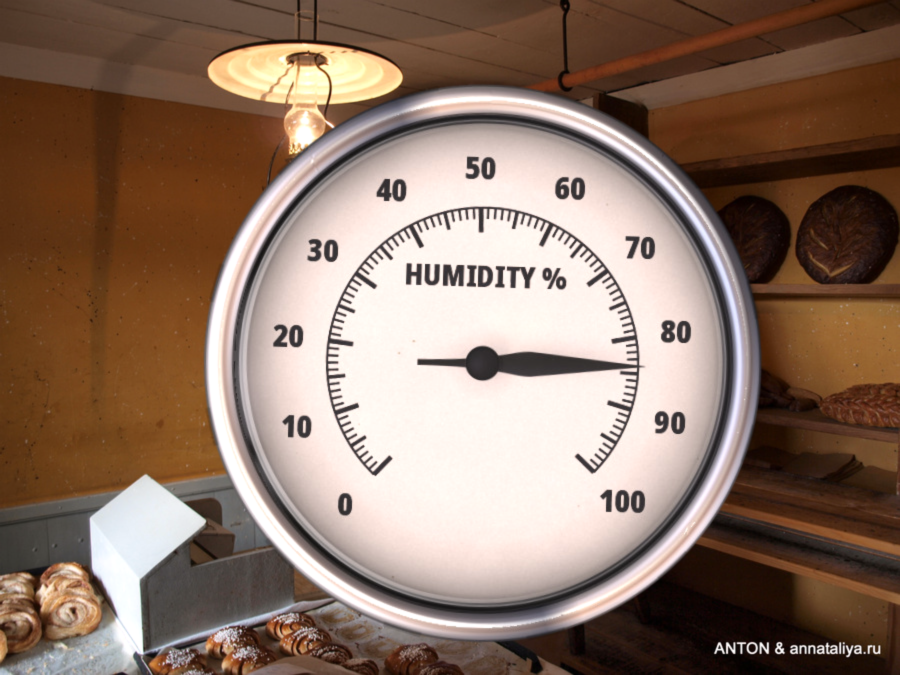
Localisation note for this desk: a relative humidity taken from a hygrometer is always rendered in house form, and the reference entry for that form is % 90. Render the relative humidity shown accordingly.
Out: % 84
